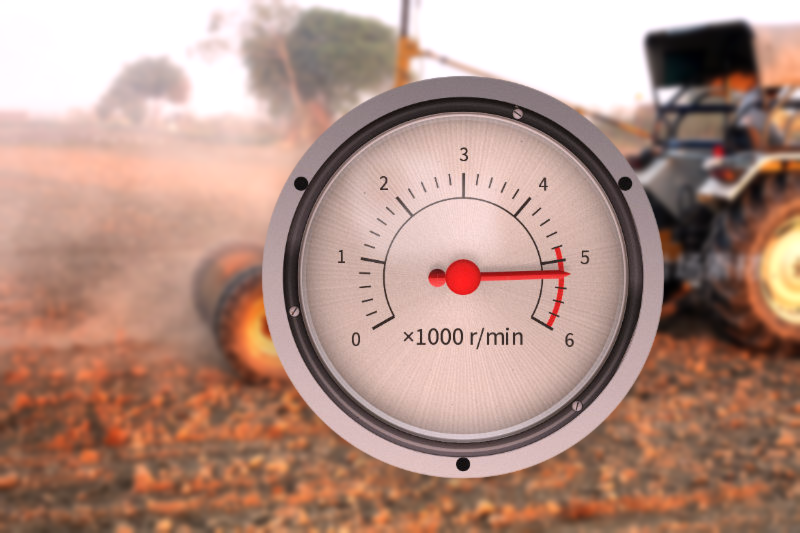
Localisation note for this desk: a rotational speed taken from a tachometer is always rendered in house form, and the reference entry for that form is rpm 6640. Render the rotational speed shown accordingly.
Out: rpm 5200
